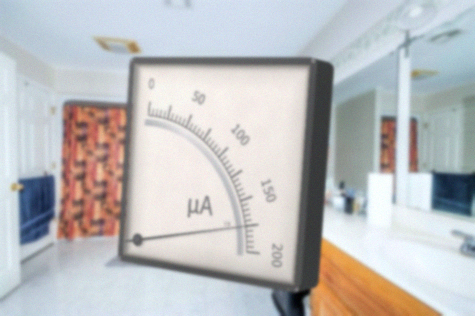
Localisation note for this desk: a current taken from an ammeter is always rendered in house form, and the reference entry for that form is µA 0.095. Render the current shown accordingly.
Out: µA 175
